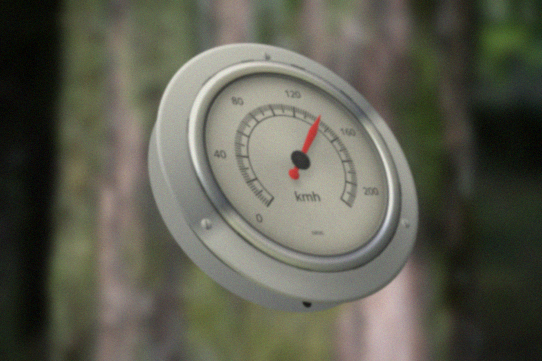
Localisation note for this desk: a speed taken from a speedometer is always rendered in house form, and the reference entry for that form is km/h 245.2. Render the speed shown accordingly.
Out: km/h 140
